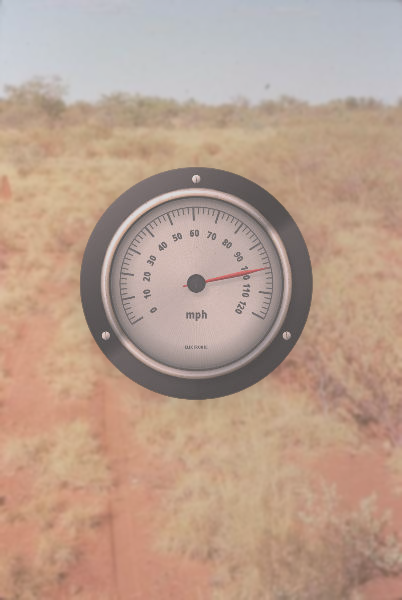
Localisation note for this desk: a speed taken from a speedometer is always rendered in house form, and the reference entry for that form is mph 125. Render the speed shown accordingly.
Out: mph 100
